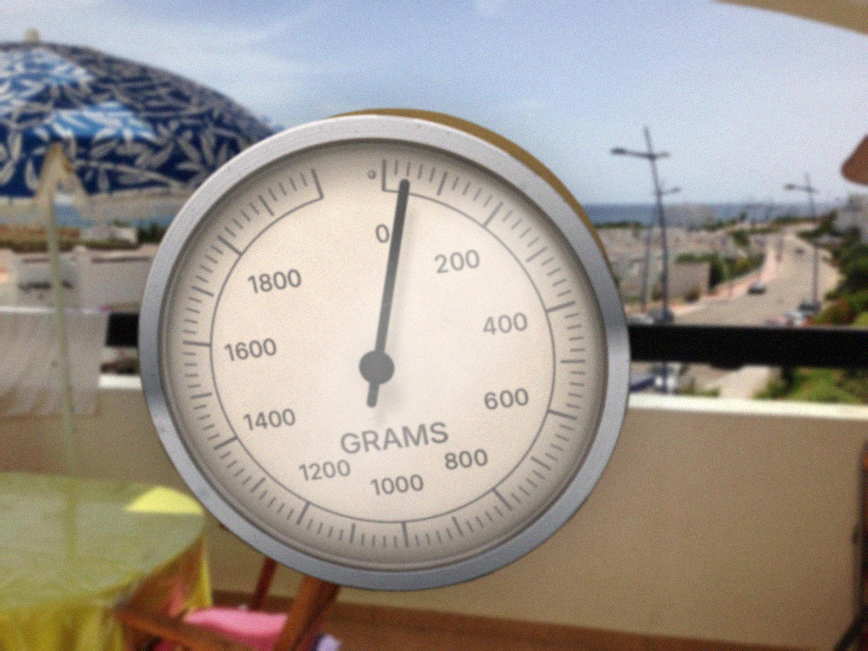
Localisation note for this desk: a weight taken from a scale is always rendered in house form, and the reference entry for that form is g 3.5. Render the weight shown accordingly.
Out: g 40
